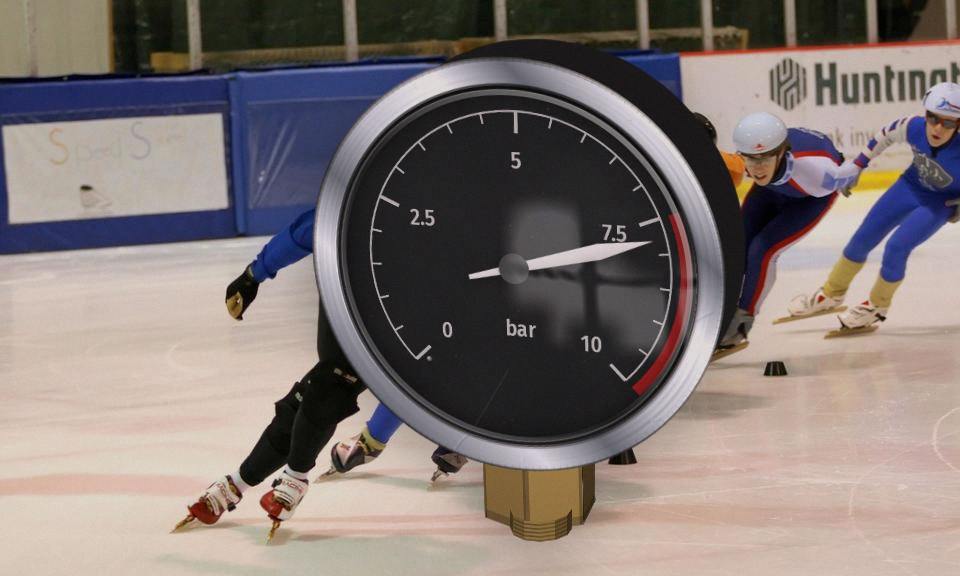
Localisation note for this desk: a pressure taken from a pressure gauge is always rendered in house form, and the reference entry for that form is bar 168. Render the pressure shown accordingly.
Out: bar 7.75
